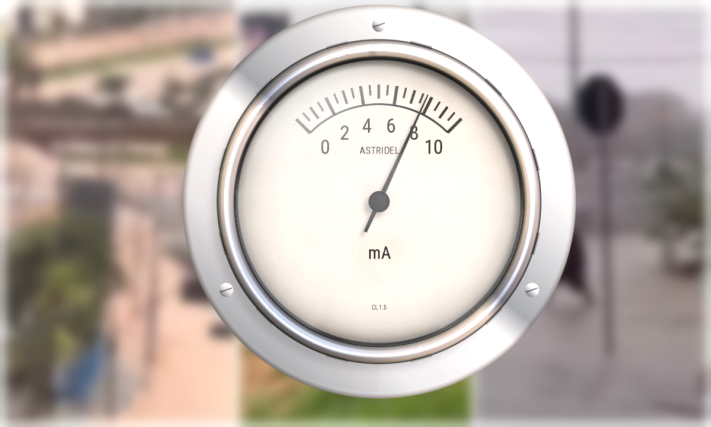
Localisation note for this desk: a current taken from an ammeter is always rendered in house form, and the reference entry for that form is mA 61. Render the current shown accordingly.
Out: mA 7.75
